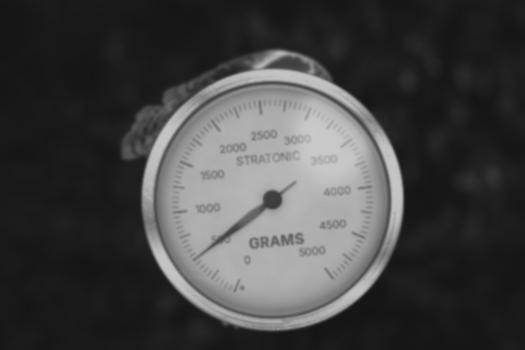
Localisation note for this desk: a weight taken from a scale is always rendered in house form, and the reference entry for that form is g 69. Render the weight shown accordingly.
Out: g 500
